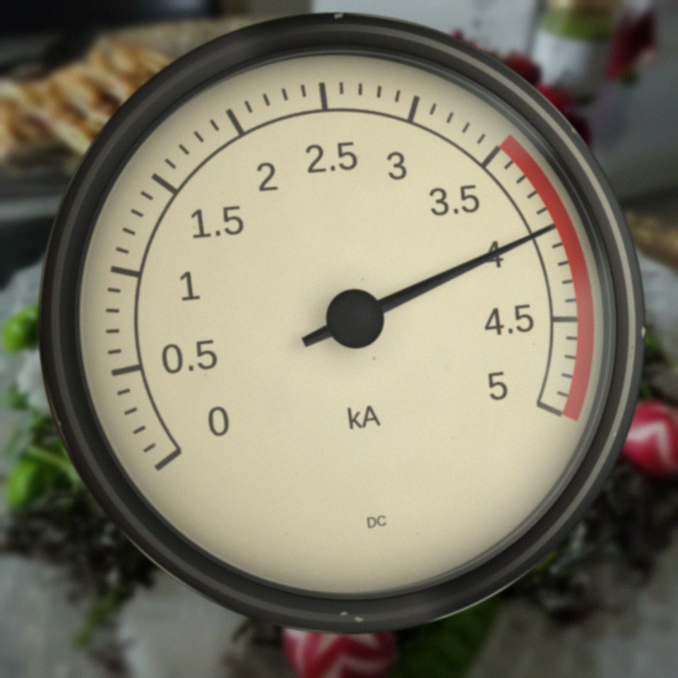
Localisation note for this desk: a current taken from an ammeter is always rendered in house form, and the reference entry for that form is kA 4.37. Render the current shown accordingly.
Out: kA 4
